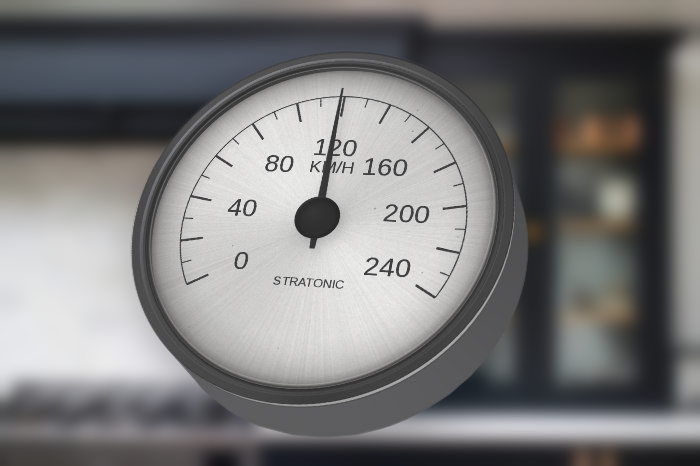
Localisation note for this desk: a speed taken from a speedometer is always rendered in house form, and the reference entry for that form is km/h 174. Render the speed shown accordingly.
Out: km/h 120
